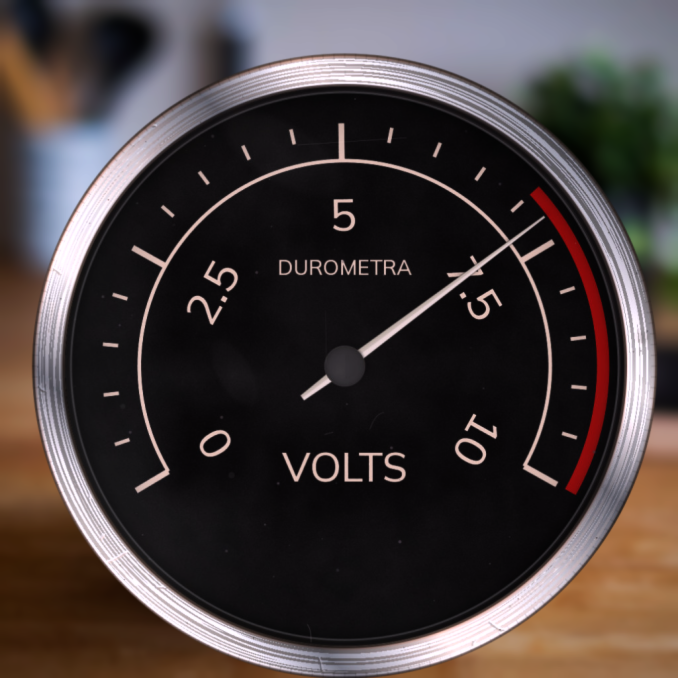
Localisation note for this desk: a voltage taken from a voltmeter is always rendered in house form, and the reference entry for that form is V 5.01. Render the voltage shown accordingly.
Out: V 7.25
